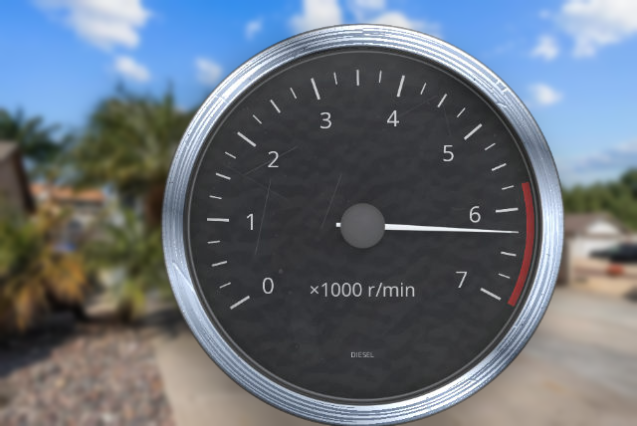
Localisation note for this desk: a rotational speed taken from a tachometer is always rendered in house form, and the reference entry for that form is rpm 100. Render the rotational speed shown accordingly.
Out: rpm 6250
